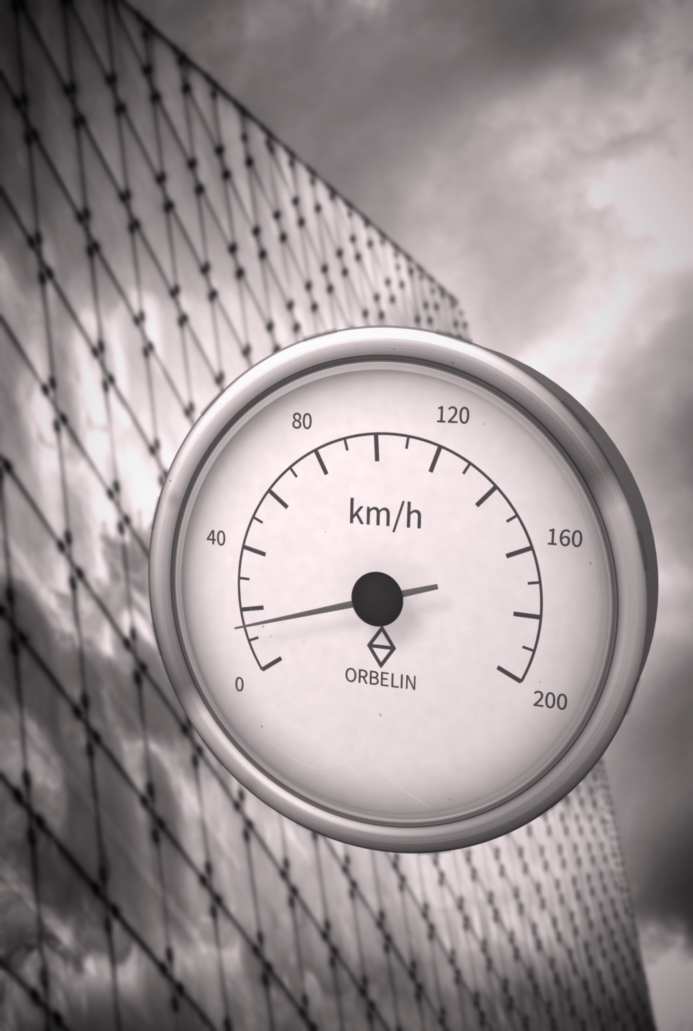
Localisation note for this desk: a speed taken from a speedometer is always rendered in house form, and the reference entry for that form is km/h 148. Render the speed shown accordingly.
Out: km/h 15
